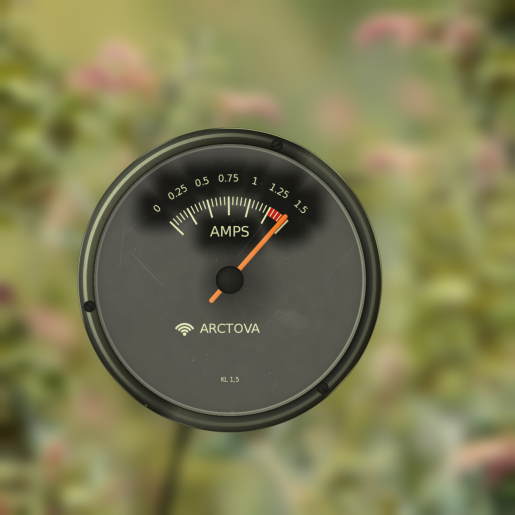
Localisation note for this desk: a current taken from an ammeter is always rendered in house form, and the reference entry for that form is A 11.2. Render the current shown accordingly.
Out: A 1.45
